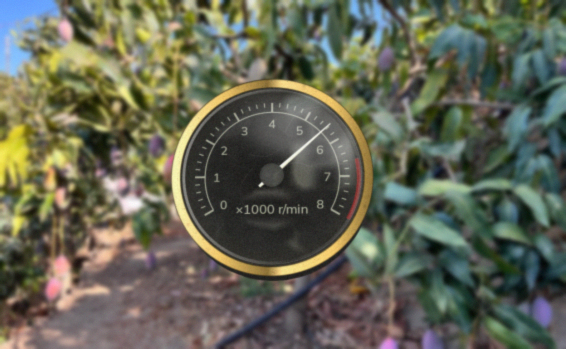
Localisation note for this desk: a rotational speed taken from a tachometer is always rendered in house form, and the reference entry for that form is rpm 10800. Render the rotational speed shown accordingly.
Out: rpm 5600
